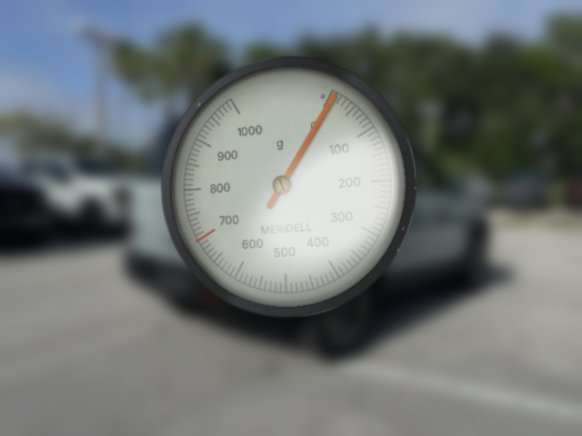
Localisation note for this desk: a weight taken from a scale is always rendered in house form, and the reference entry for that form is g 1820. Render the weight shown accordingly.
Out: g 10
